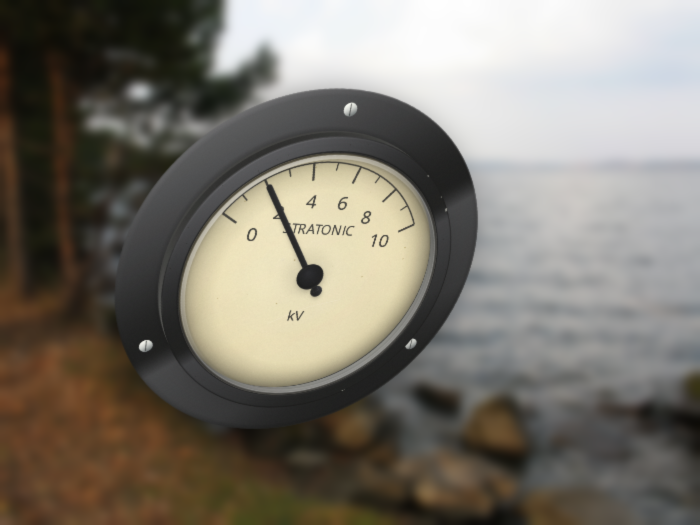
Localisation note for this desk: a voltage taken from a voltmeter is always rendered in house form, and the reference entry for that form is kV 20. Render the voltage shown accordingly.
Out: kV 2
